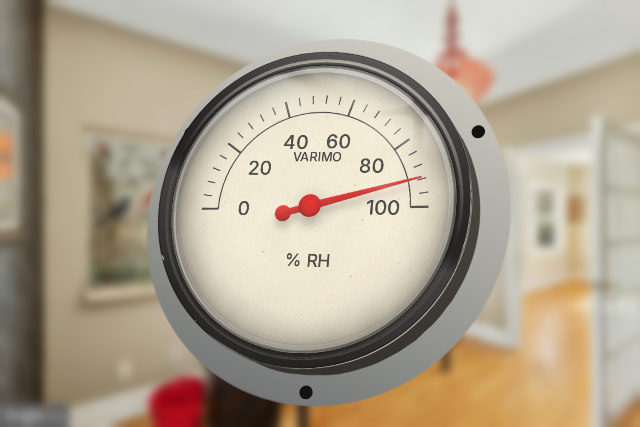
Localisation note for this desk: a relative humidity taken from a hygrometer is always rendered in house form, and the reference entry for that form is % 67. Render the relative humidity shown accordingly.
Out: % 92
